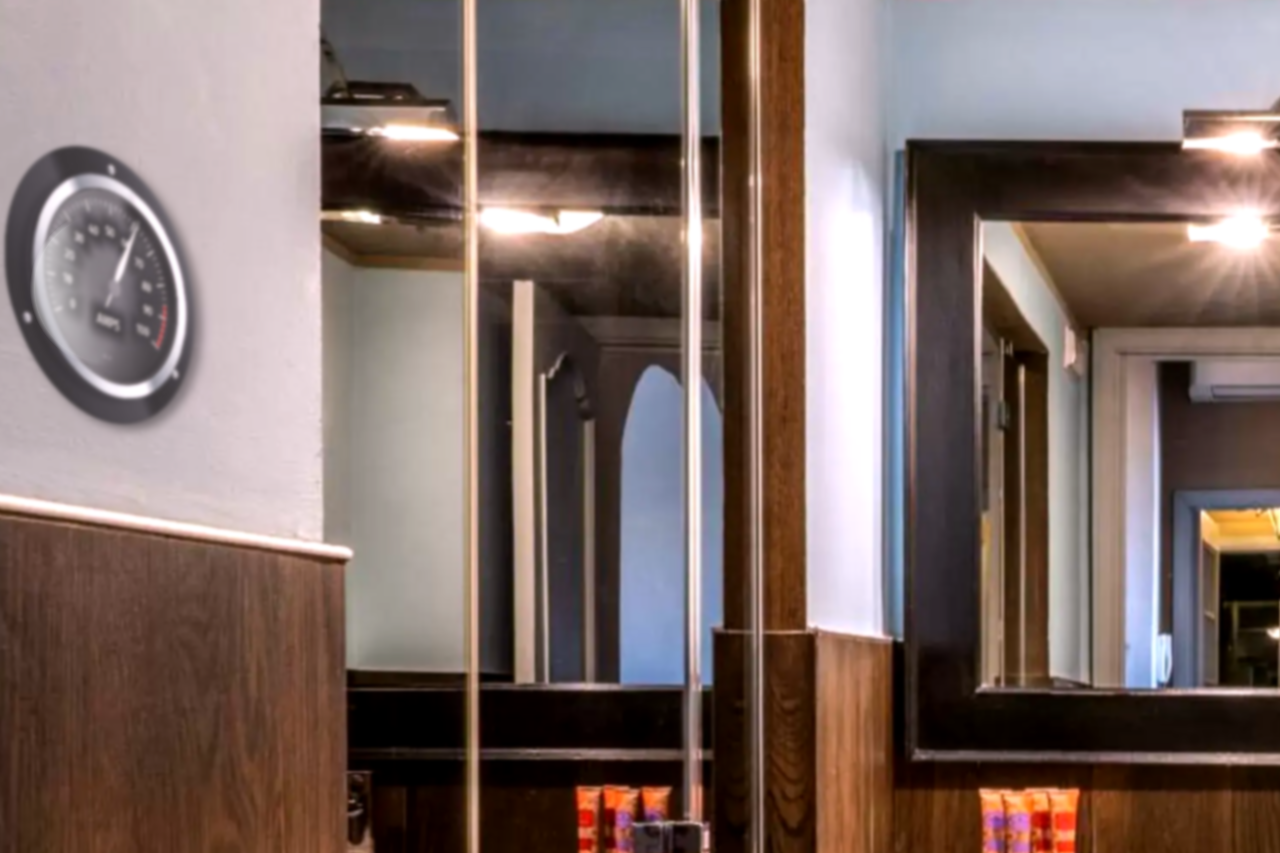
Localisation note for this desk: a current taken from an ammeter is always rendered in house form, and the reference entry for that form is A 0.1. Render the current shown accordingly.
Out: A 60
